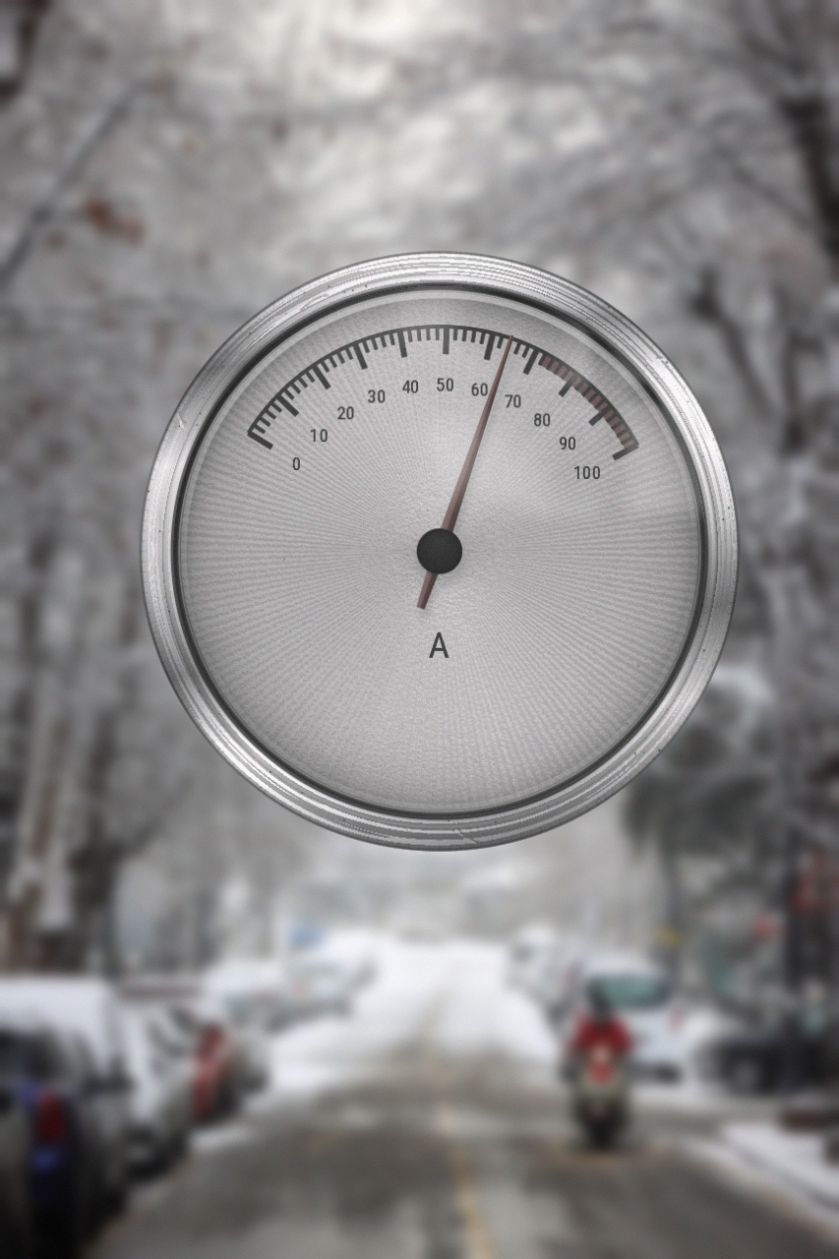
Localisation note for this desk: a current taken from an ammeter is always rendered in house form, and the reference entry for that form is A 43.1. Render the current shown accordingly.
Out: A 64
